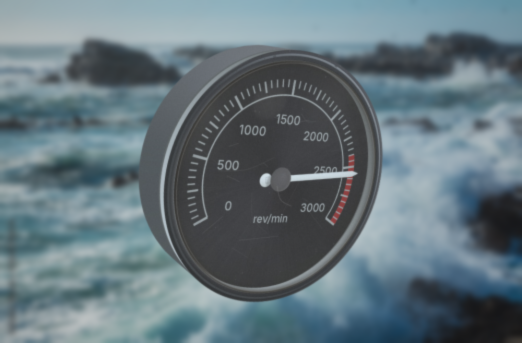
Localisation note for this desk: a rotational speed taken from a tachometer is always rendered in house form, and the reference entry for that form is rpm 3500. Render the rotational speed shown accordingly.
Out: rpm 2550
